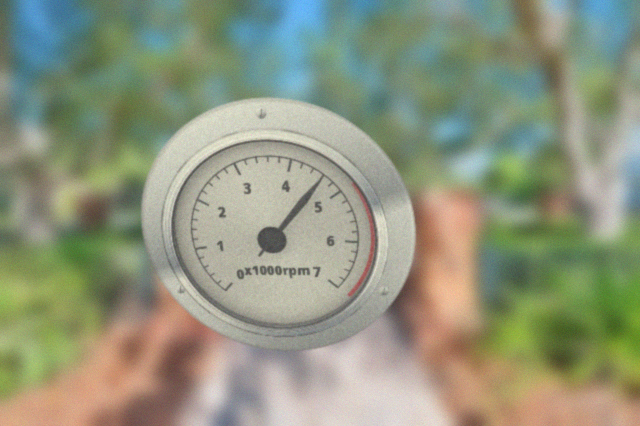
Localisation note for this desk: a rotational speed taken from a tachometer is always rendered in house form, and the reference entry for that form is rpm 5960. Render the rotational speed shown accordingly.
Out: rpm 4600
